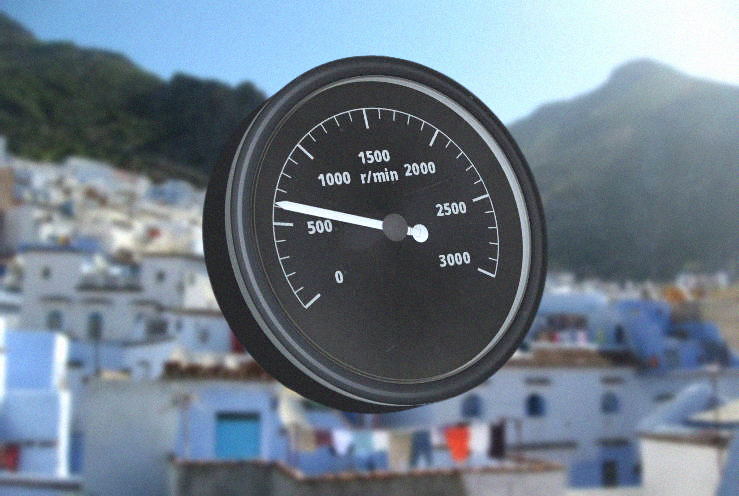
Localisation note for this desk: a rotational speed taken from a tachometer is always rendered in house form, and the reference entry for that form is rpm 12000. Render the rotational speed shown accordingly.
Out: rpm 600
